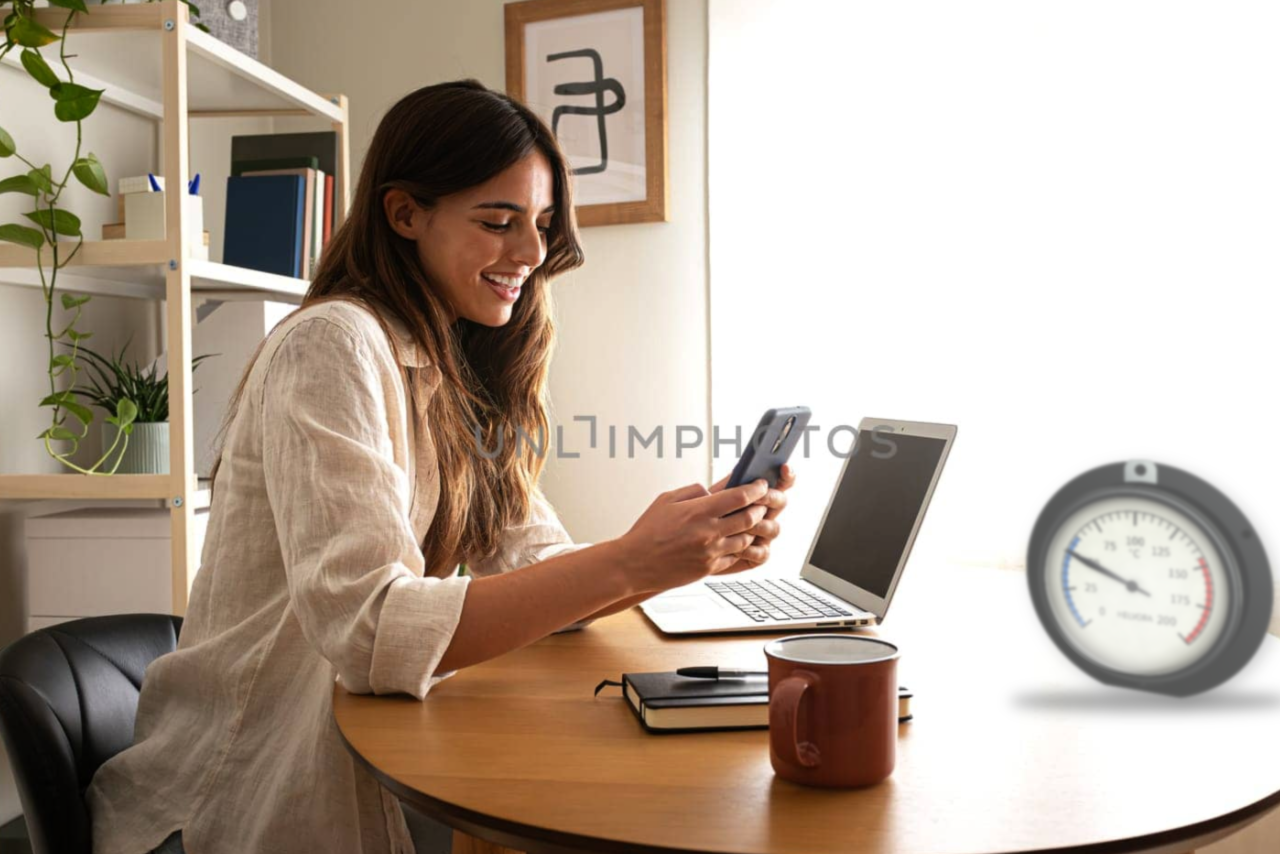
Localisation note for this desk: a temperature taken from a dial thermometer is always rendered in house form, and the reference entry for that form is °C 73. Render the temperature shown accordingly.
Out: °C 50
